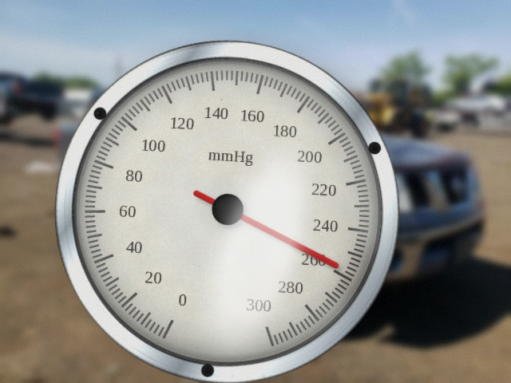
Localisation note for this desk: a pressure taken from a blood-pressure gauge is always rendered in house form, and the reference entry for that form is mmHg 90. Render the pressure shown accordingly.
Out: mmHg 258
